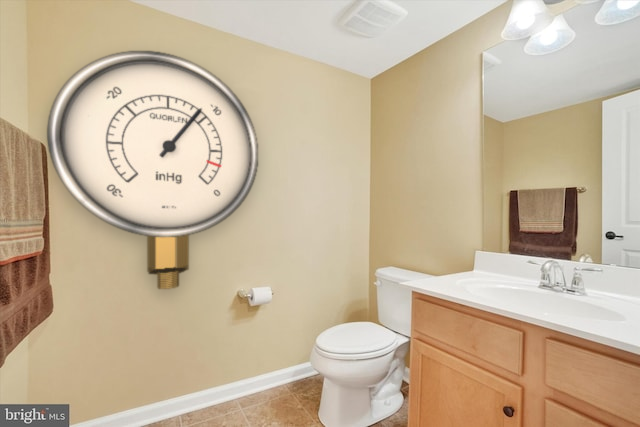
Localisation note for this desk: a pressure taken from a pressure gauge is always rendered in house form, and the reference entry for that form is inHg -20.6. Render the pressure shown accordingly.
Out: inHg -11
